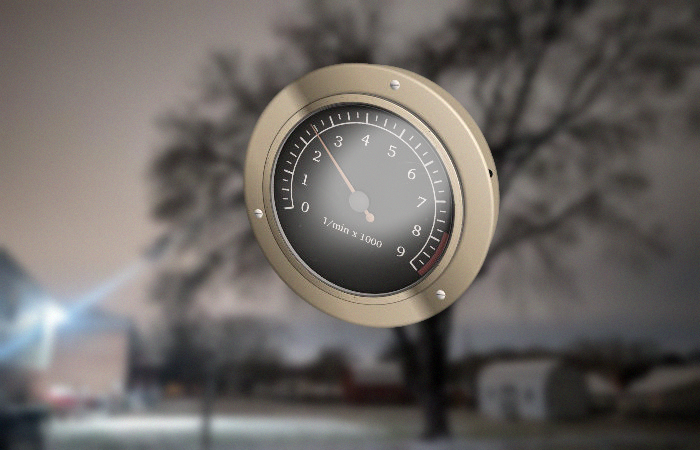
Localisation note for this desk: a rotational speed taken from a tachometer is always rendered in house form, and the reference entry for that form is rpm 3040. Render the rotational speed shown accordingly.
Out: rpm 2500
